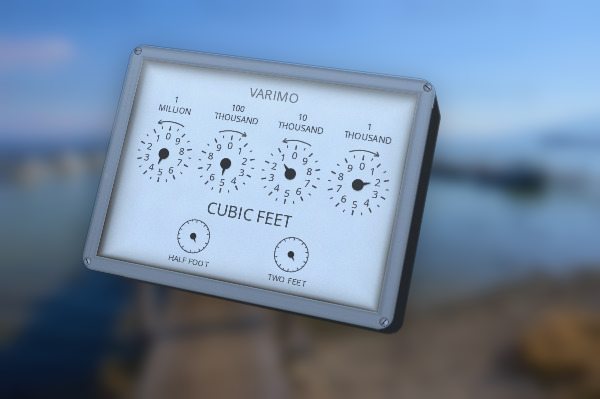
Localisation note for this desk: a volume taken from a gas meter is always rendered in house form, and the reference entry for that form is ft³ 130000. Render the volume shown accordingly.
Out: ft³ 451200
